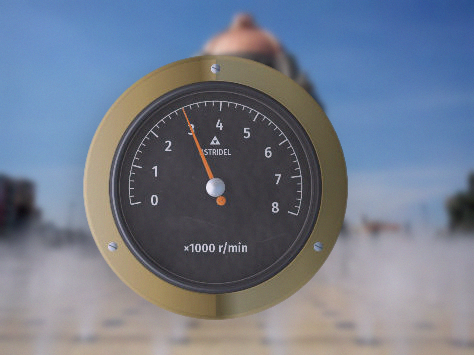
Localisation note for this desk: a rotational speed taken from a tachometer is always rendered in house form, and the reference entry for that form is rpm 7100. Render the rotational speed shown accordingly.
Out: rpm 3000
